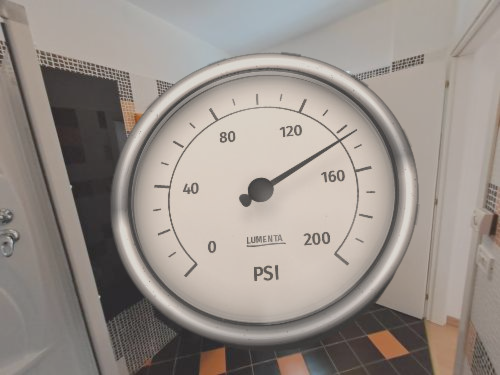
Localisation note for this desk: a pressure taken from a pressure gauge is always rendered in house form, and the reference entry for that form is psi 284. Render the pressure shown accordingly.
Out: psi 145
